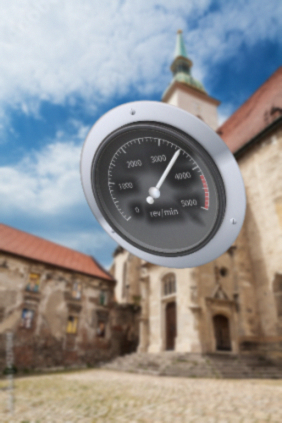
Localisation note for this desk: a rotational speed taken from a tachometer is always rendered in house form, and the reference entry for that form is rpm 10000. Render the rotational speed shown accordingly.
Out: rpm 3500
